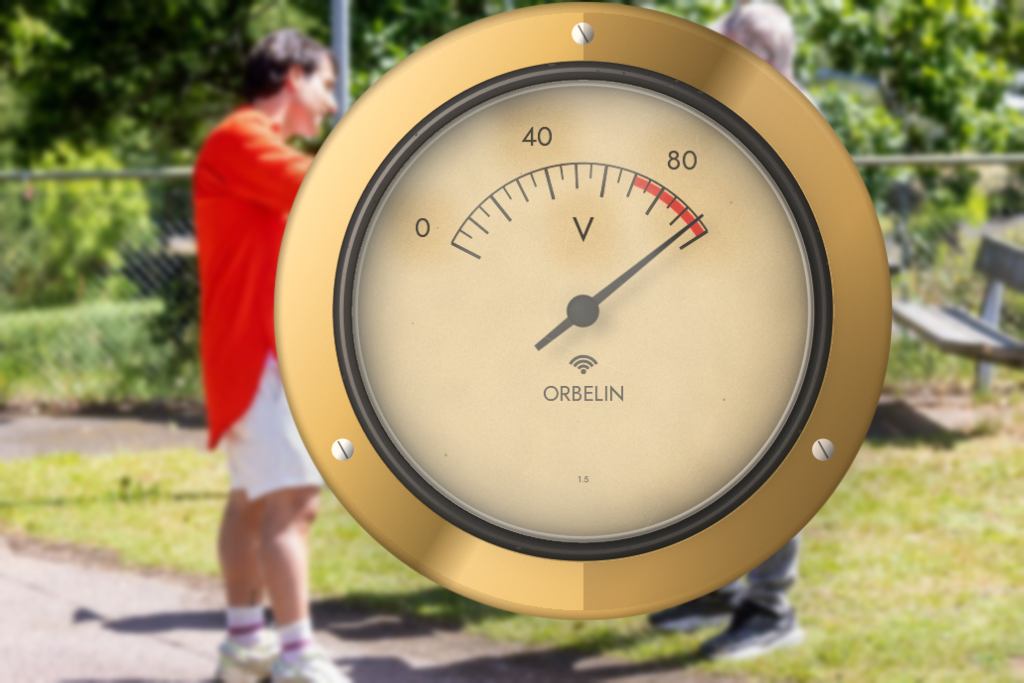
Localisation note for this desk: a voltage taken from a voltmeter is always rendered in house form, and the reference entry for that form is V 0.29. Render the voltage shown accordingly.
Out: V 95
